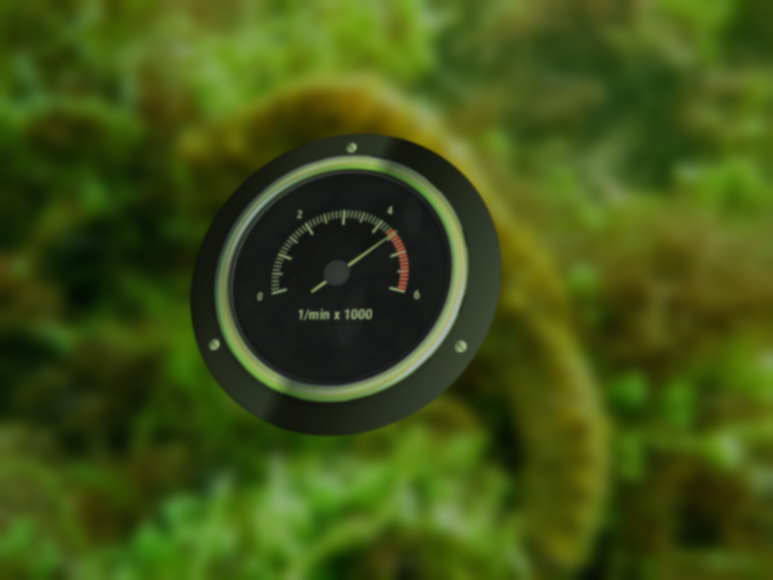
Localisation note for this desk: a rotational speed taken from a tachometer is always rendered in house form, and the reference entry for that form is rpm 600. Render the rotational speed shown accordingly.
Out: rpm 4500
